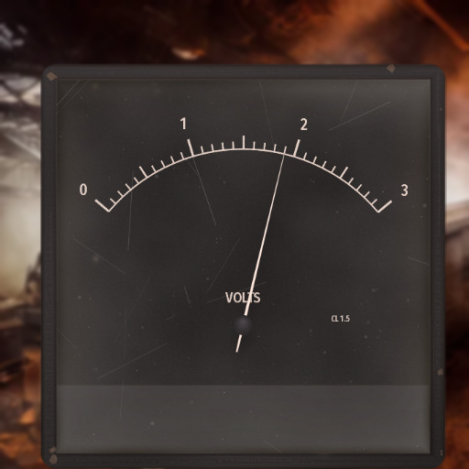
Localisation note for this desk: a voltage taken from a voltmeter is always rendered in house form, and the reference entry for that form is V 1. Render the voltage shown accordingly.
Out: V 1.9
